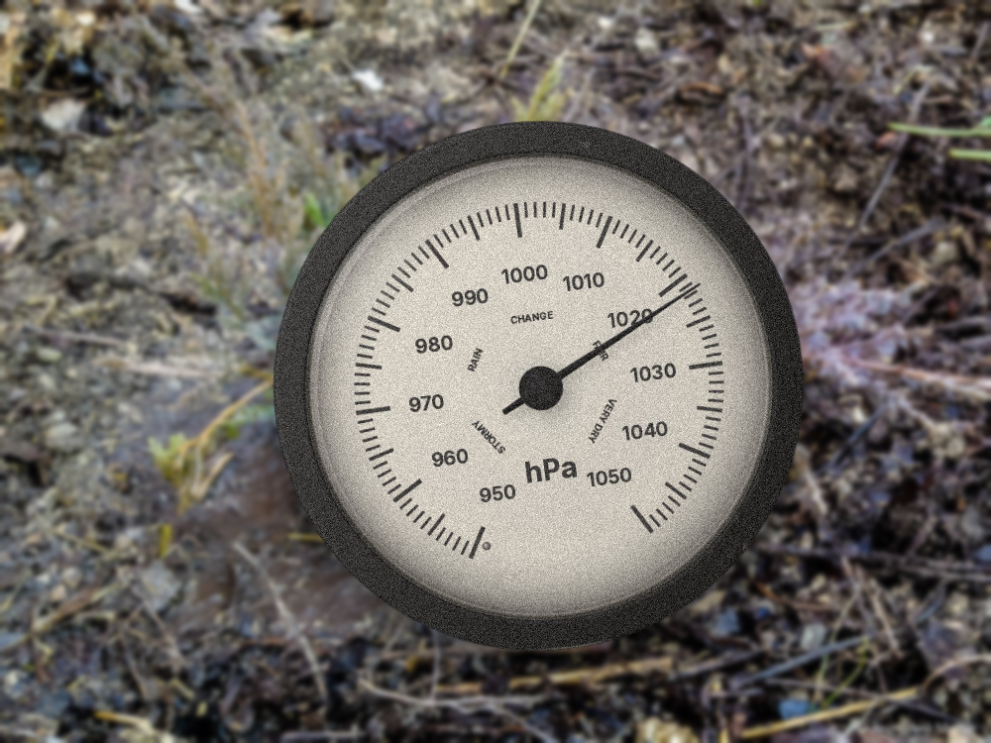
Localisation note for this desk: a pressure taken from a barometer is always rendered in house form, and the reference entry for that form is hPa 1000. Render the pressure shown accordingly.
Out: hPa 1021.5
